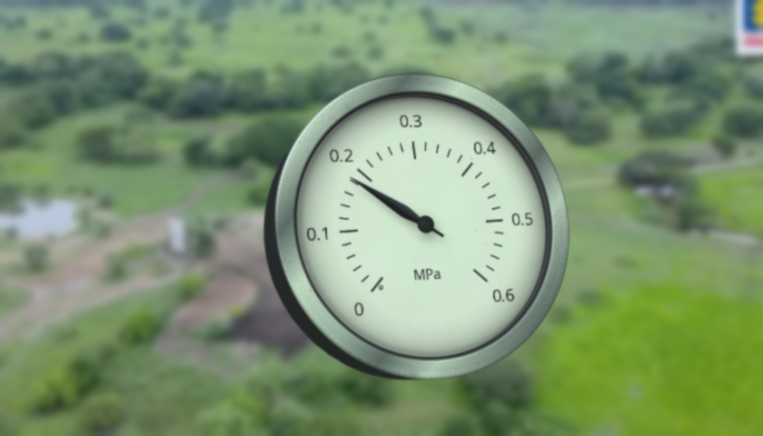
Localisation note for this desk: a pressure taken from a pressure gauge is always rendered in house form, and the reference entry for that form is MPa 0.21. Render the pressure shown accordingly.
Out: MPa 0.18
